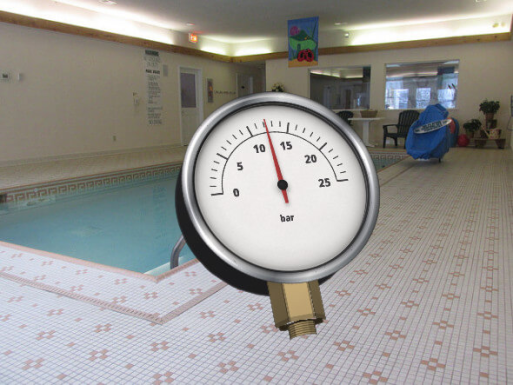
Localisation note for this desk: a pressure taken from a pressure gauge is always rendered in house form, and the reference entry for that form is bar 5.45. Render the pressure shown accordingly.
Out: bar 12
